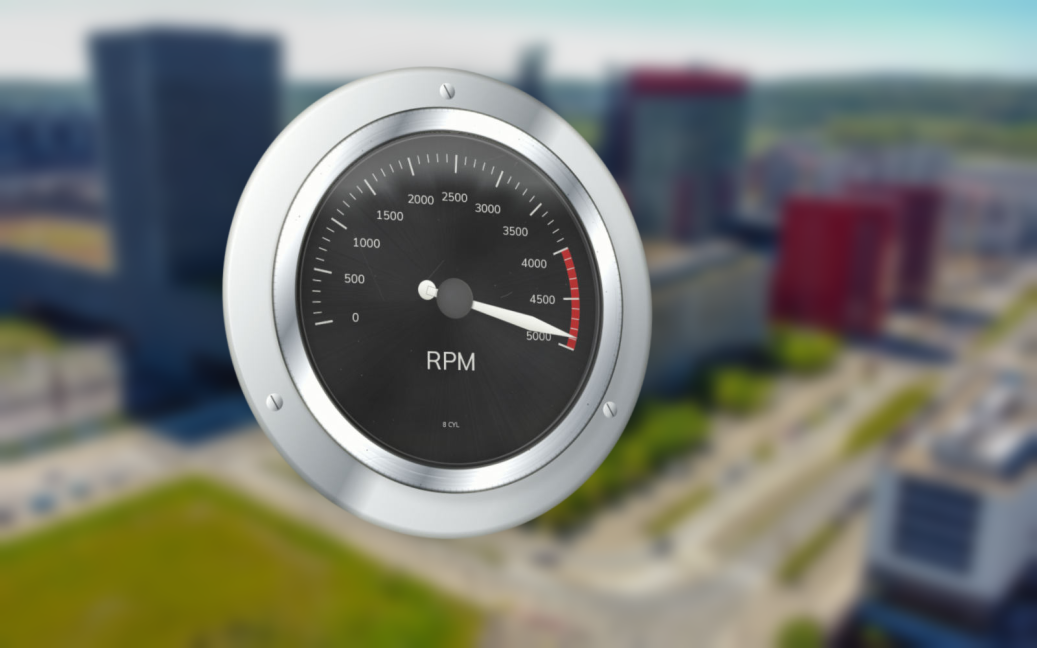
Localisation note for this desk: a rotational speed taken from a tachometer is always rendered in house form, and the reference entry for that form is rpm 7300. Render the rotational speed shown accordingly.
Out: rpm 4900
